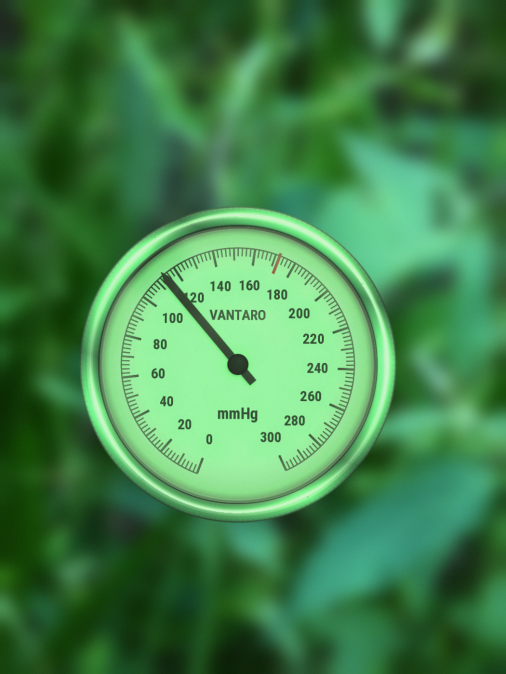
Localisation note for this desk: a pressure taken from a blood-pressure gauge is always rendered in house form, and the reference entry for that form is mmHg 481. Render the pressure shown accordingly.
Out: mmHg 114
